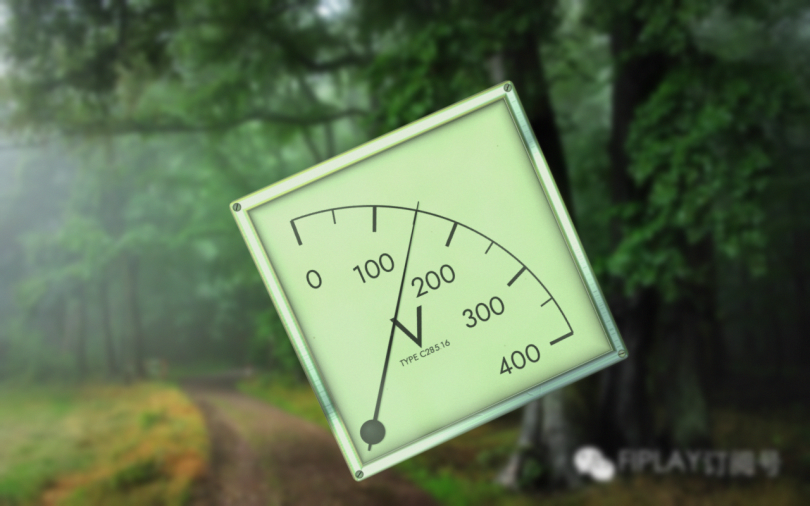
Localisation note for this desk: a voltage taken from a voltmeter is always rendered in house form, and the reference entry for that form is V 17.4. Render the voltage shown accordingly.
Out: V 150
